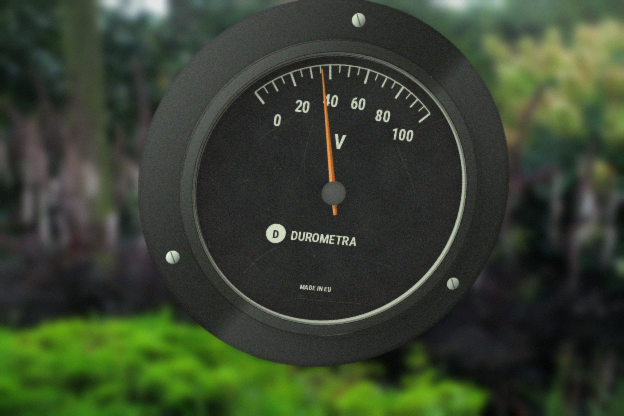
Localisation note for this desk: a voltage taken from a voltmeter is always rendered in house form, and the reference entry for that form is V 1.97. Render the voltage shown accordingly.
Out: V 35
